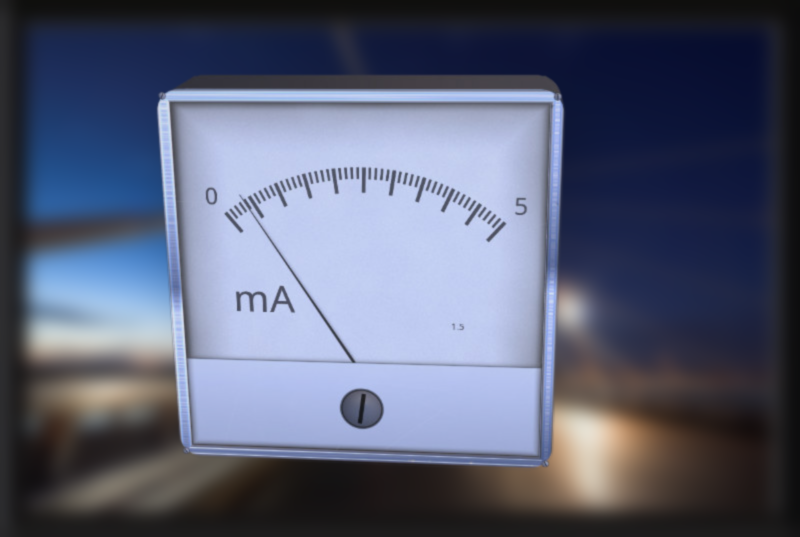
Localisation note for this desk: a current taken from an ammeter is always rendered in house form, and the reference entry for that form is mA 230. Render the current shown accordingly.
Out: mA 0.4
